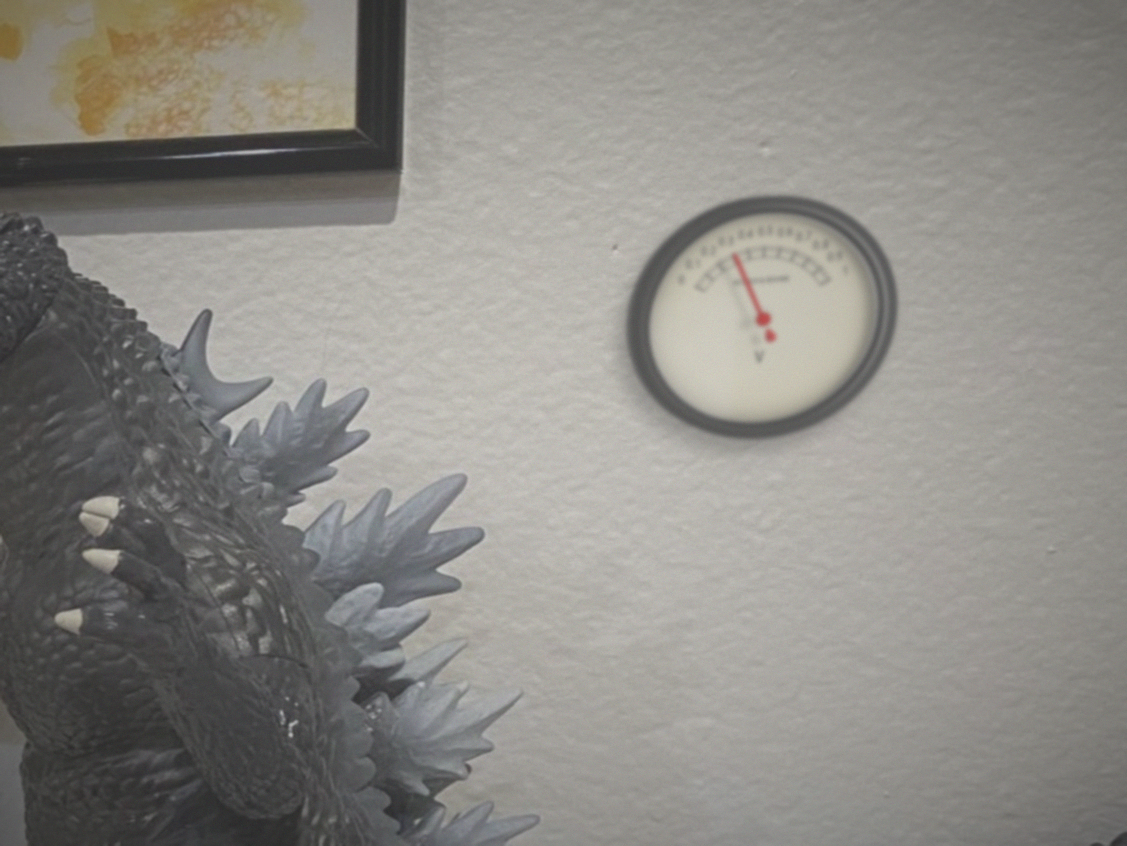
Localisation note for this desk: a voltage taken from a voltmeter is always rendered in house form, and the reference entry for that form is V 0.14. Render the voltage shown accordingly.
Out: V 0.3
